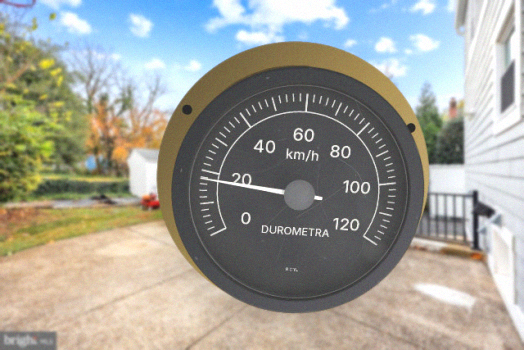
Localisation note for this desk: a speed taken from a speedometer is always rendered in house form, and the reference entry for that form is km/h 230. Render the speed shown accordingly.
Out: km/h 18
